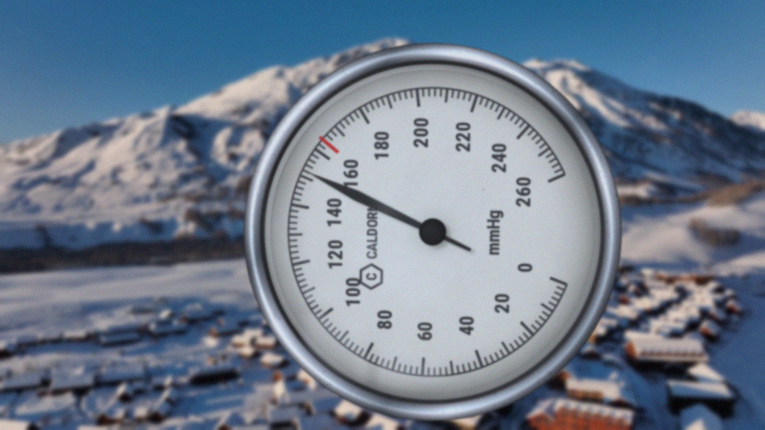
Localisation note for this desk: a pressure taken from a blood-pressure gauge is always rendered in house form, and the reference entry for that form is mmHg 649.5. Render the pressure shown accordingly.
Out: mmHg 152
